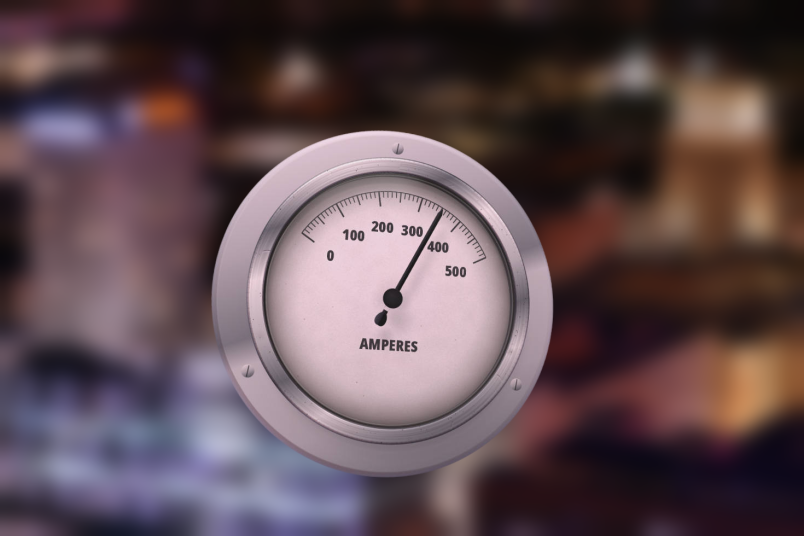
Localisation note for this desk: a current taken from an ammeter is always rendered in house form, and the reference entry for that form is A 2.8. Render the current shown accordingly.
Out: A 350
